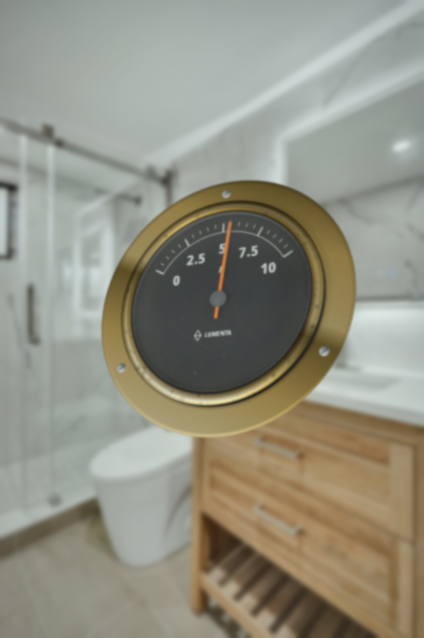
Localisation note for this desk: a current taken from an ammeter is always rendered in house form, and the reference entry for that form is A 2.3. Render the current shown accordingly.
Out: A 5.5
